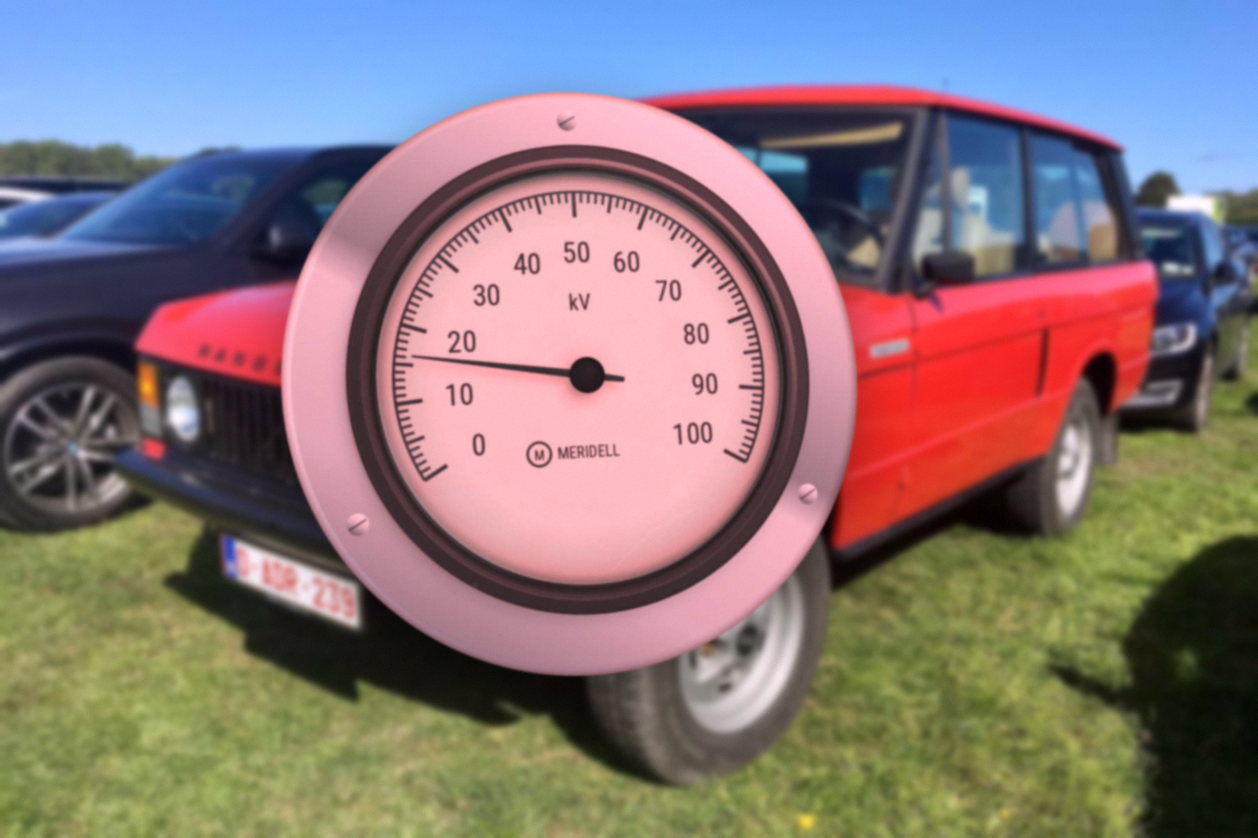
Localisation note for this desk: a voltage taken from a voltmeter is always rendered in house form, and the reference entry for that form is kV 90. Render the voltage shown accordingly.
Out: kV 16
